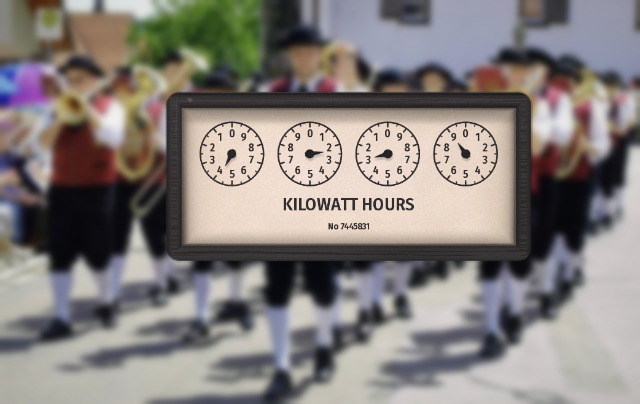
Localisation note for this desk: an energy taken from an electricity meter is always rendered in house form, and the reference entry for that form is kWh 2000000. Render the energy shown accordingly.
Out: kWh 4229
